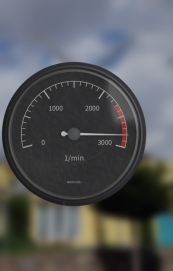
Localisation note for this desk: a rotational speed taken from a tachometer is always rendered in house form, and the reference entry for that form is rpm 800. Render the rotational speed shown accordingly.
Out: rpm 2800
